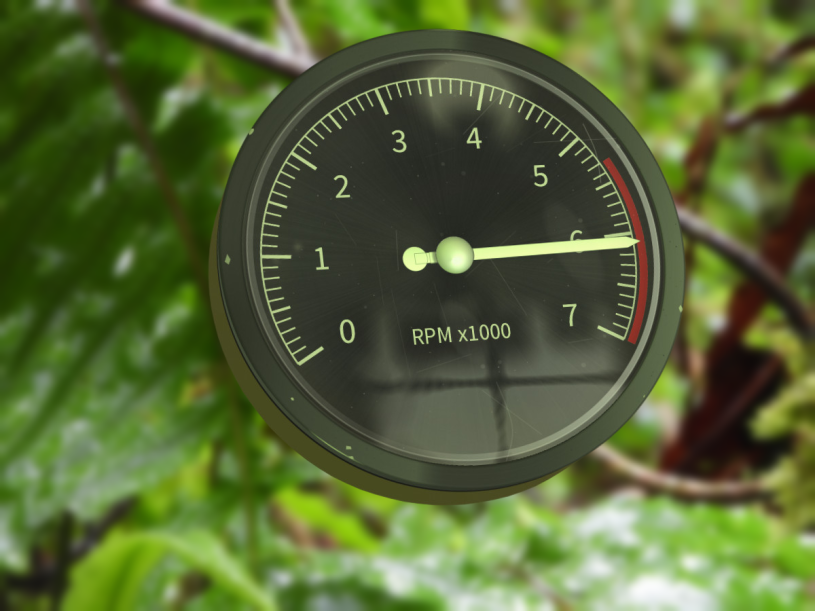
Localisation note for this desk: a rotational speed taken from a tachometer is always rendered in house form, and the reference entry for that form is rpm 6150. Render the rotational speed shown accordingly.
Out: rpm 6100
